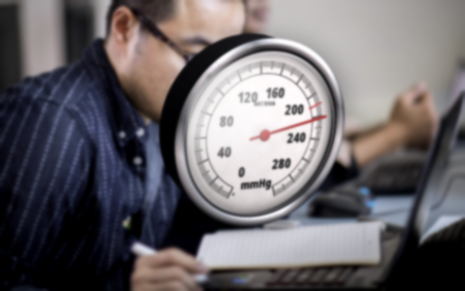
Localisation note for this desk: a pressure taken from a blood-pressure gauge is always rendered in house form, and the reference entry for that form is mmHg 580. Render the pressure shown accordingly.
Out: mmHg 220
